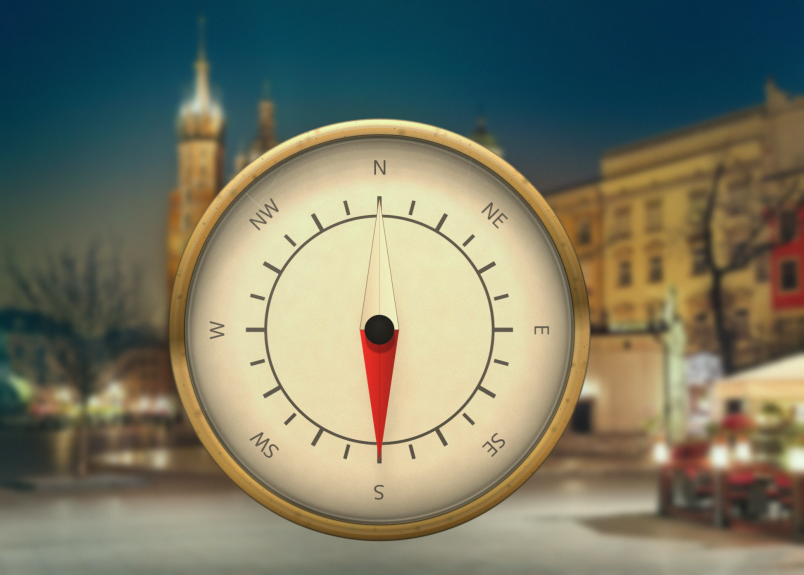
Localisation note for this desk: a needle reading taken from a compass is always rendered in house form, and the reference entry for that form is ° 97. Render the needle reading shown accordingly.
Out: ° 180
